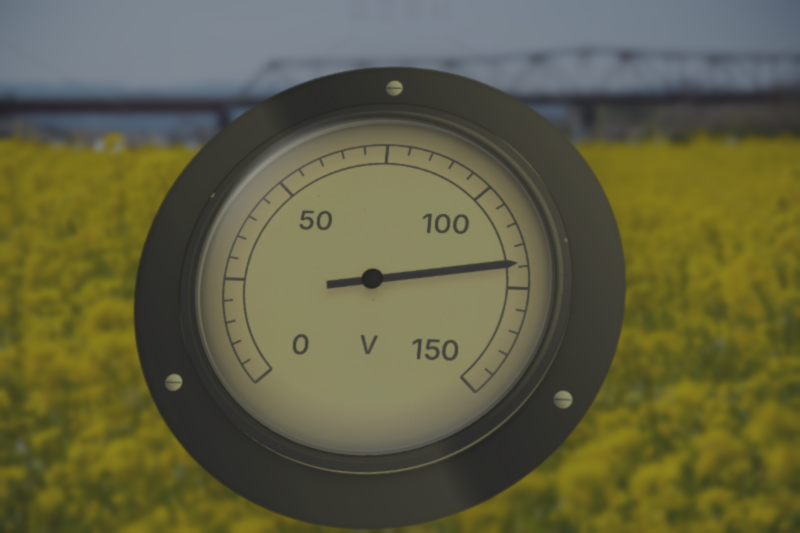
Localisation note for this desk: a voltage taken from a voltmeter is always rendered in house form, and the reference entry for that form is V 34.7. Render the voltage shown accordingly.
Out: V 120
